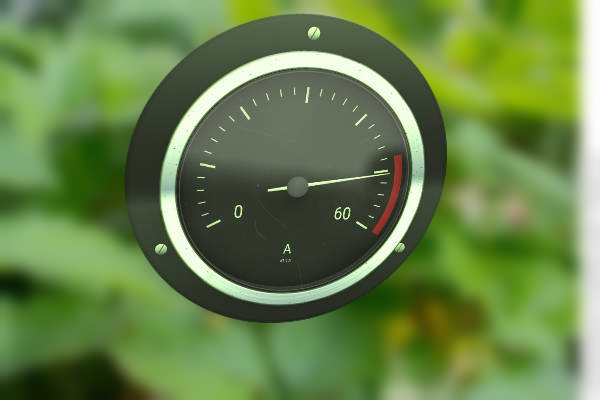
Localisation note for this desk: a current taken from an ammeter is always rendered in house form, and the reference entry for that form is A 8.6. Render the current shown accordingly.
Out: A 50
